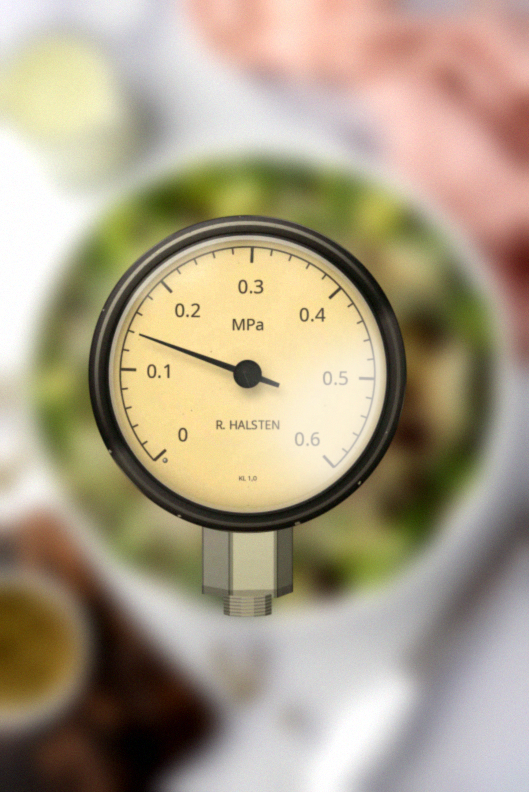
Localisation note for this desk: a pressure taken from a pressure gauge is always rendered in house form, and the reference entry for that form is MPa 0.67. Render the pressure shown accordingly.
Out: MPa 0.14
